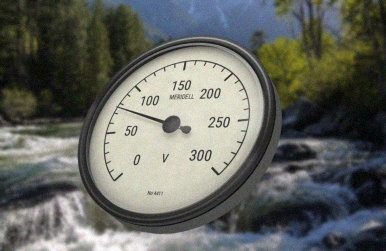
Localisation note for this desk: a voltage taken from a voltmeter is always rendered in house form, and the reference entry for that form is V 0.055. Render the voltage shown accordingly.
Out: V 75
